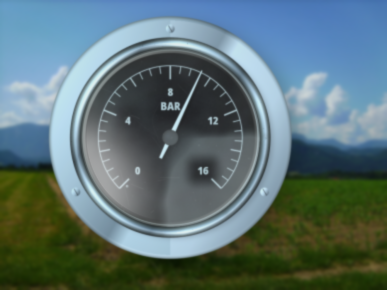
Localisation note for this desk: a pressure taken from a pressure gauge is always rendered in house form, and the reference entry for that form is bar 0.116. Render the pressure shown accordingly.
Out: bar 9.5
